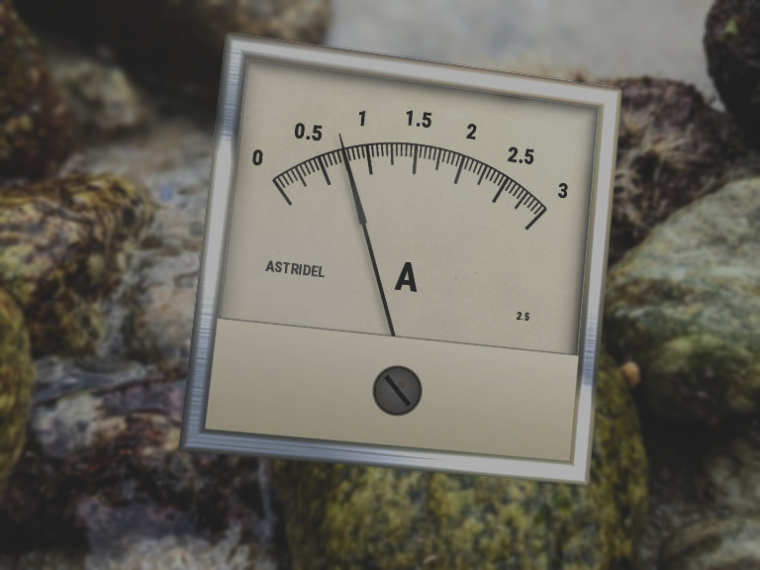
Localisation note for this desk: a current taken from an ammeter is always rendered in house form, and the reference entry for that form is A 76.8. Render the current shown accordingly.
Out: A 0.75
